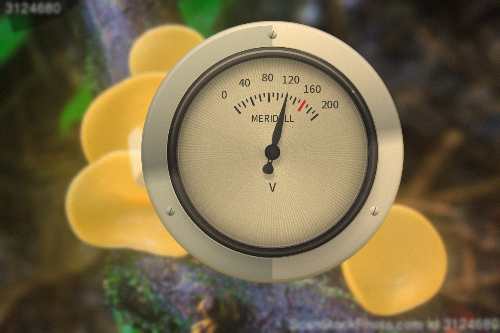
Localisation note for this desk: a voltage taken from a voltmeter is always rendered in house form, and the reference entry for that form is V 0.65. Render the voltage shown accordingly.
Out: V 120
